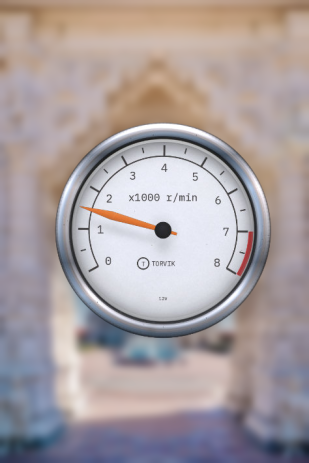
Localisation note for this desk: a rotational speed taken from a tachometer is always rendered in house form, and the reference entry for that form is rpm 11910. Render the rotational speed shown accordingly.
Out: rpm 1500
